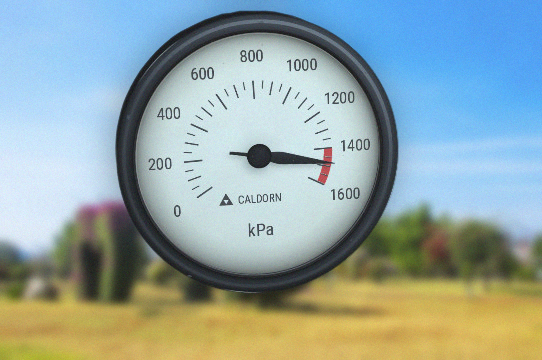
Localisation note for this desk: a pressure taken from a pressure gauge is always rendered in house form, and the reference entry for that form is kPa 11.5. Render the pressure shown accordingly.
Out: kPa 1475
